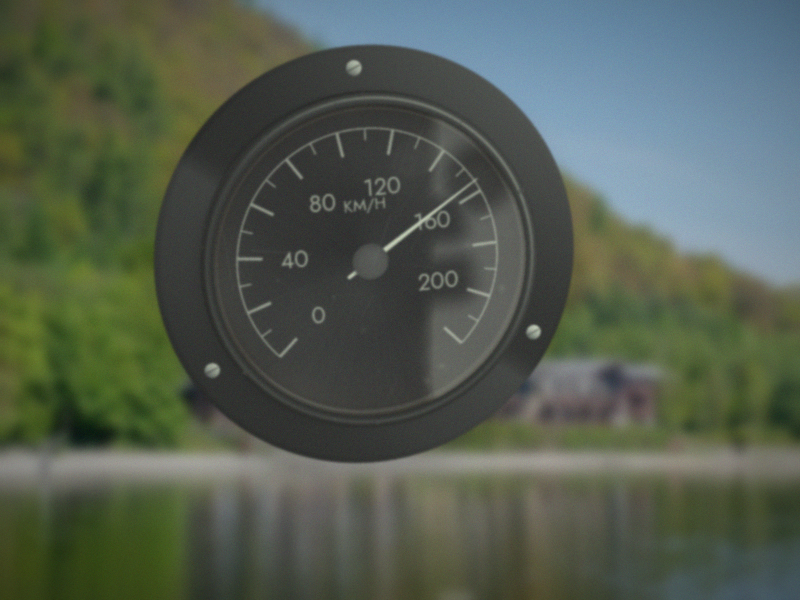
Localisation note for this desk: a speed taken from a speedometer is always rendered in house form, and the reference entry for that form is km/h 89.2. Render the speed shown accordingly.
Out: km/h 155
